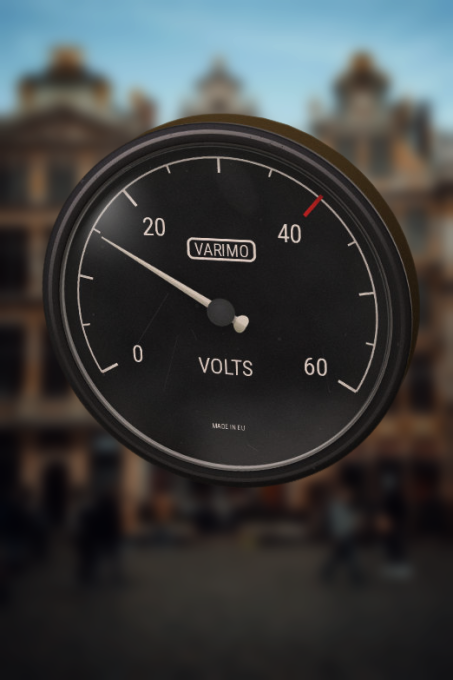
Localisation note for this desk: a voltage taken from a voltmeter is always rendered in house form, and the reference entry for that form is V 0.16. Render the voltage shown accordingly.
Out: V 15
